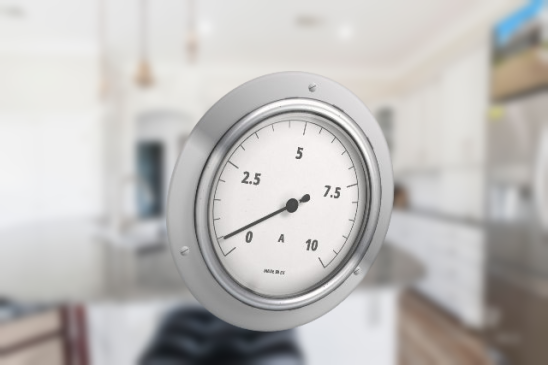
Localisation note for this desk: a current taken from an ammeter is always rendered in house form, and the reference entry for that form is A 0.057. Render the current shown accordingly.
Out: A 0.5
